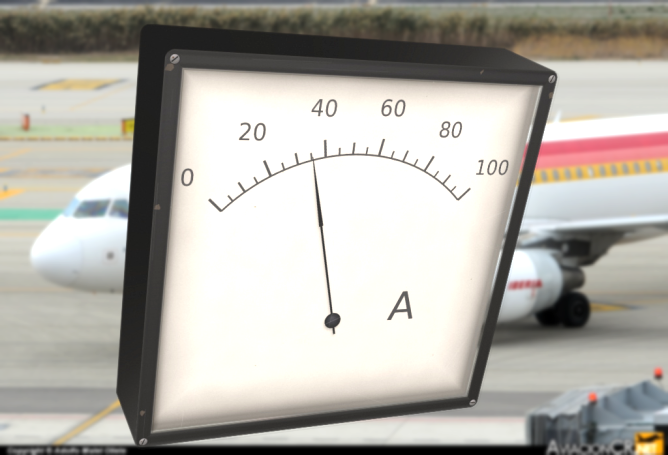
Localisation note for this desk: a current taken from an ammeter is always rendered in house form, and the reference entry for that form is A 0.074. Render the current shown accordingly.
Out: A 35
